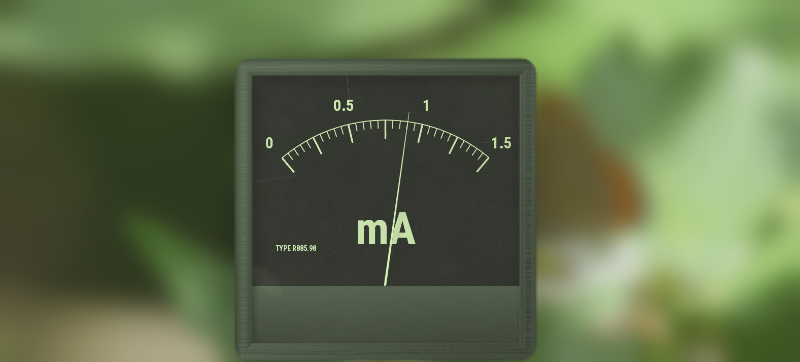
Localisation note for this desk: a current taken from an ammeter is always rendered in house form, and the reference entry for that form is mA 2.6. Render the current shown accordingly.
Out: mA 0.9
